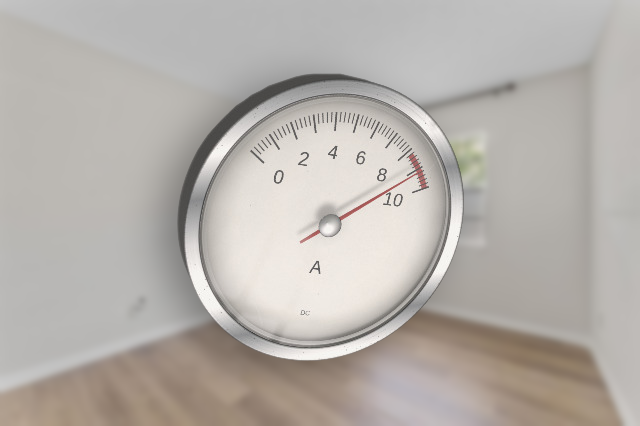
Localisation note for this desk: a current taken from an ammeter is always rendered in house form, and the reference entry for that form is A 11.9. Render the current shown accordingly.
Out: A 9
